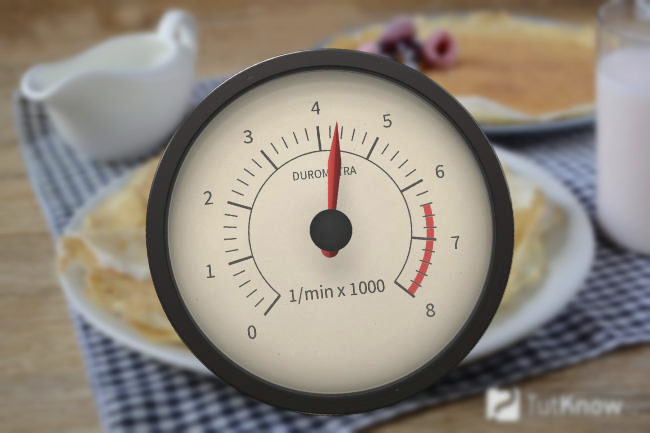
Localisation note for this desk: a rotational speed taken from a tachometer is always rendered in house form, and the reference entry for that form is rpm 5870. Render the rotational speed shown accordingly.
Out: rpm 4300
